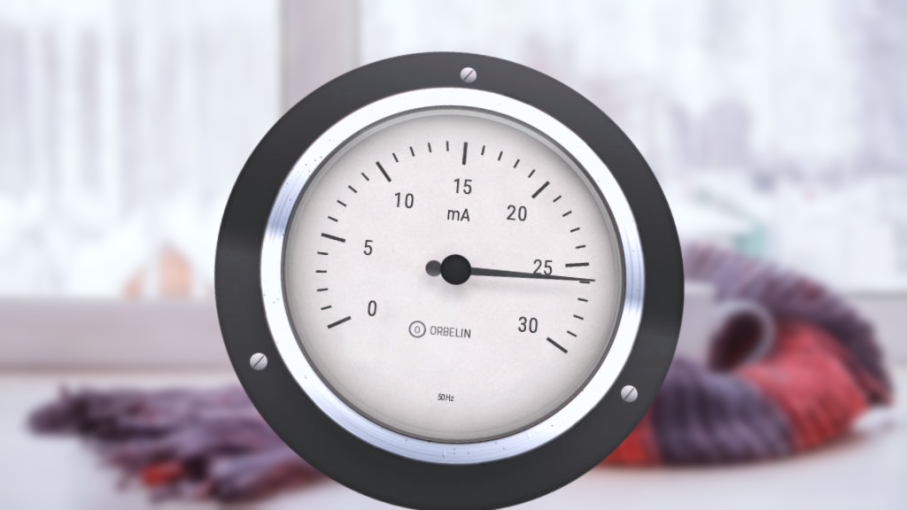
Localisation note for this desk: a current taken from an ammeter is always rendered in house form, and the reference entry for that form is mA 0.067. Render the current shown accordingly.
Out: mA 26
